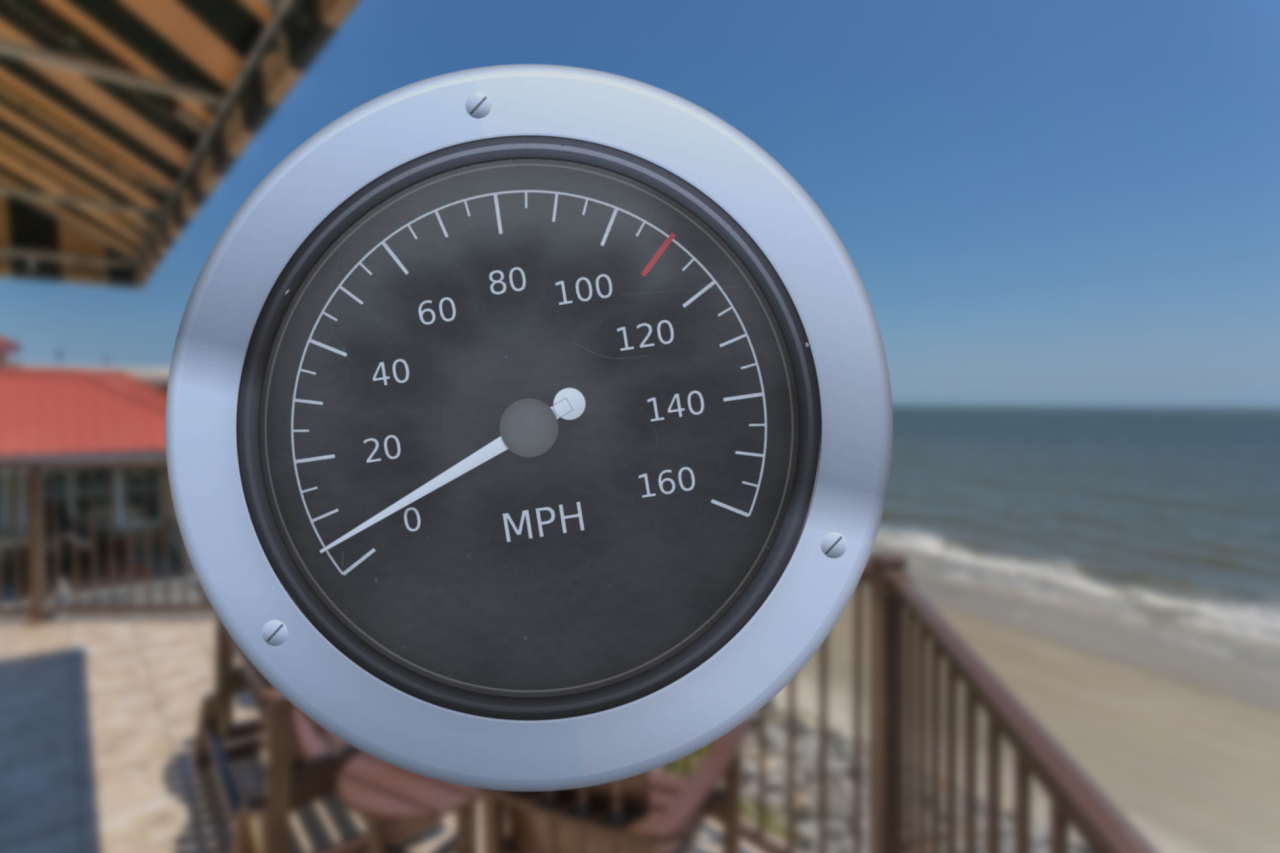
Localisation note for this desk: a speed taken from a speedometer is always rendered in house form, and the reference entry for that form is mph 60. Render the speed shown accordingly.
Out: mph 5
